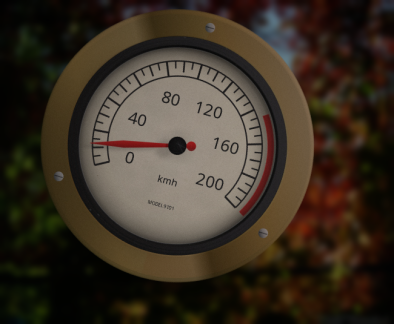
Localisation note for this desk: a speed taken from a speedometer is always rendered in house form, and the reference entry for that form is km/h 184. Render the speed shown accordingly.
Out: km/h 12.5
